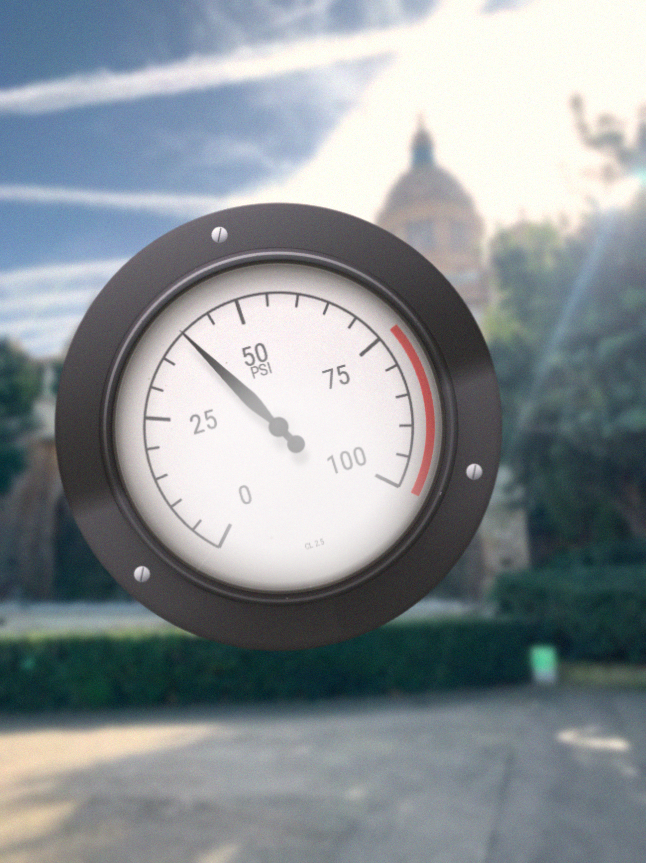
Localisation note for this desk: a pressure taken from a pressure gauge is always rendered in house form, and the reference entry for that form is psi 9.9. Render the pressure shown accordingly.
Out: psi 40
